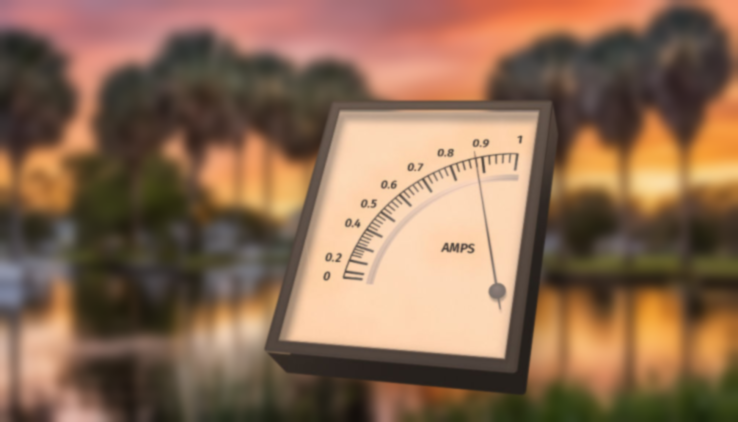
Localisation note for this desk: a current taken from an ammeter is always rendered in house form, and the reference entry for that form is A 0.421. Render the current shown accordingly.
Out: A 0.88
